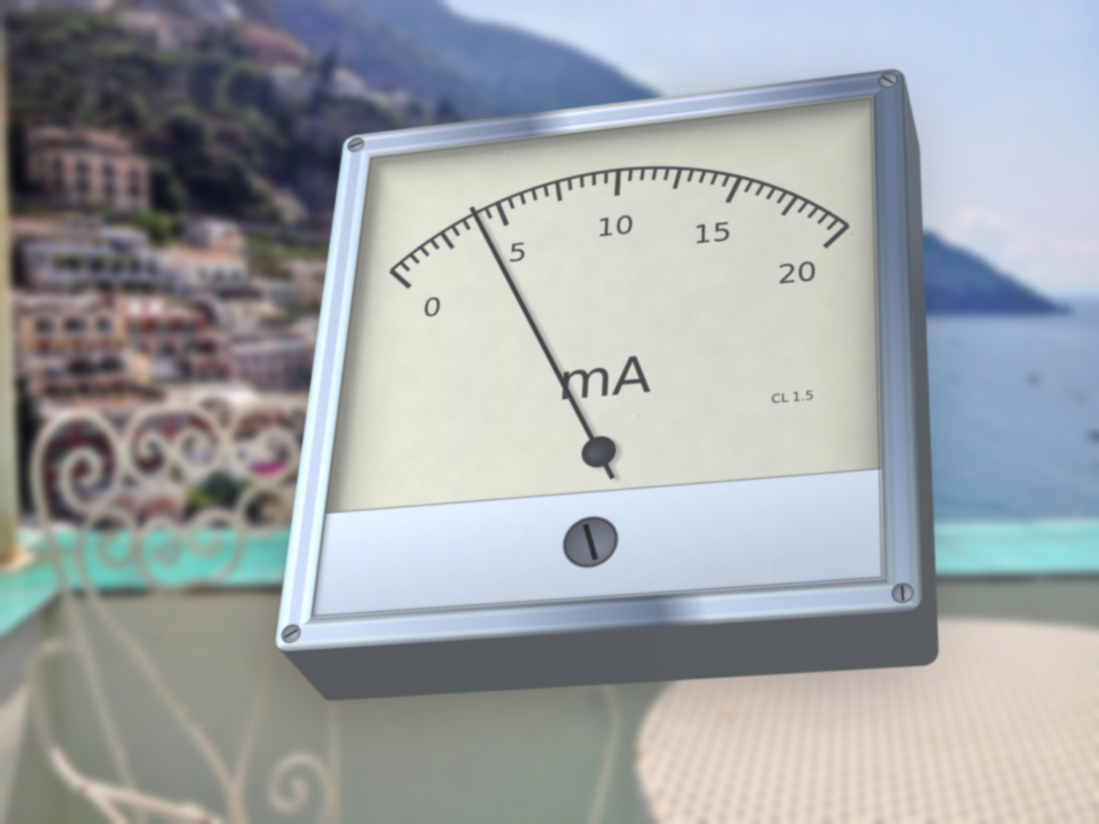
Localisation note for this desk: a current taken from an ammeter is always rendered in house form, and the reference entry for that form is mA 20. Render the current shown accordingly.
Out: mA 4
